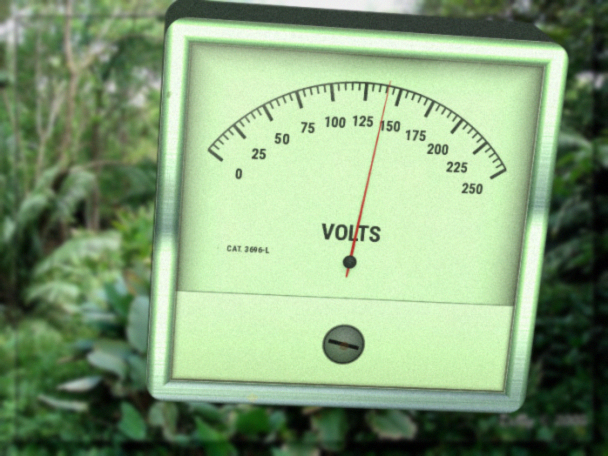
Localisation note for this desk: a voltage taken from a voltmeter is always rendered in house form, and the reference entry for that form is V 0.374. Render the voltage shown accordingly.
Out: V 140
